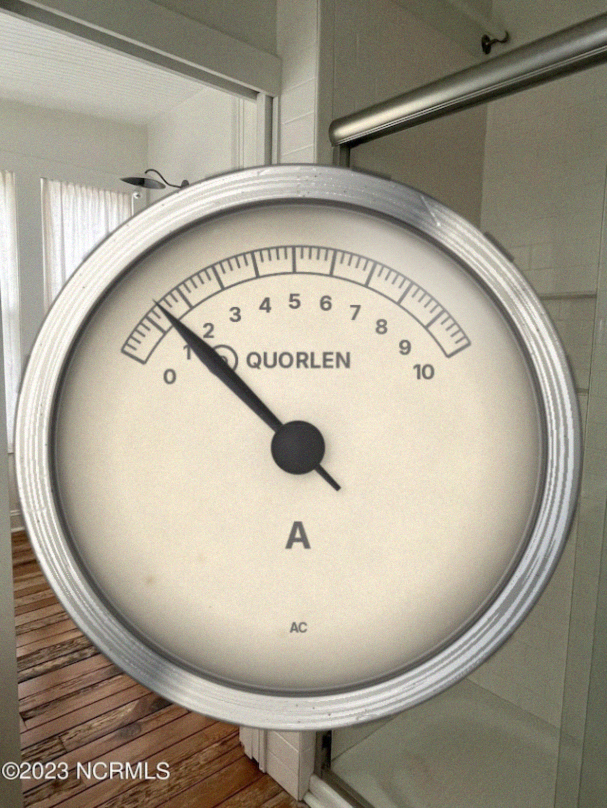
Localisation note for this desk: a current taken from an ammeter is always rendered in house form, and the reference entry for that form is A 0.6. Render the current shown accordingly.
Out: A 1.4
